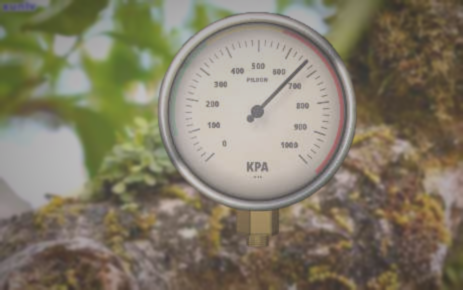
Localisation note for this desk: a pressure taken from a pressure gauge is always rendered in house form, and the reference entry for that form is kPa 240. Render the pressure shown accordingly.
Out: kPa 660
